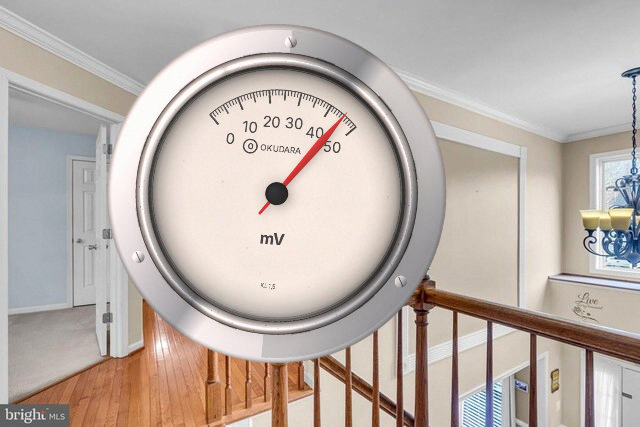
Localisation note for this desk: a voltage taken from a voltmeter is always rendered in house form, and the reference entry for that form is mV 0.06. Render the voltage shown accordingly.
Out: mV 45
